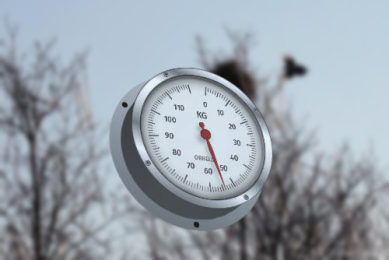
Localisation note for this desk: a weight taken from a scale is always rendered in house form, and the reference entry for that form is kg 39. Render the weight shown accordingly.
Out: kg 55
